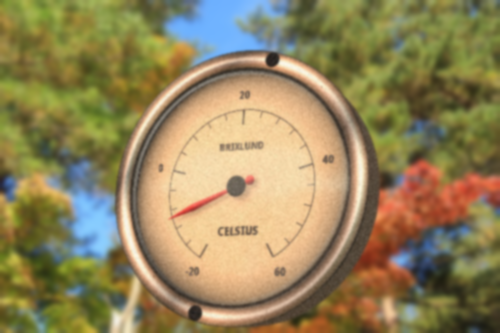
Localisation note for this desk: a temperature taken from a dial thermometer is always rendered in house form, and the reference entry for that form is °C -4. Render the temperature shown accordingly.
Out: °C -10
